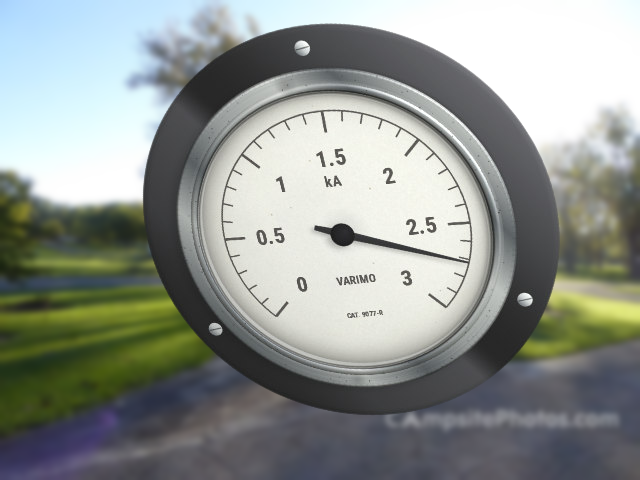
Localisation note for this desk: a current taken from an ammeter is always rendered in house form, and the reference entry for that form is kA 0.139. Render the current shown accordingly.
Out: kA 2.7
